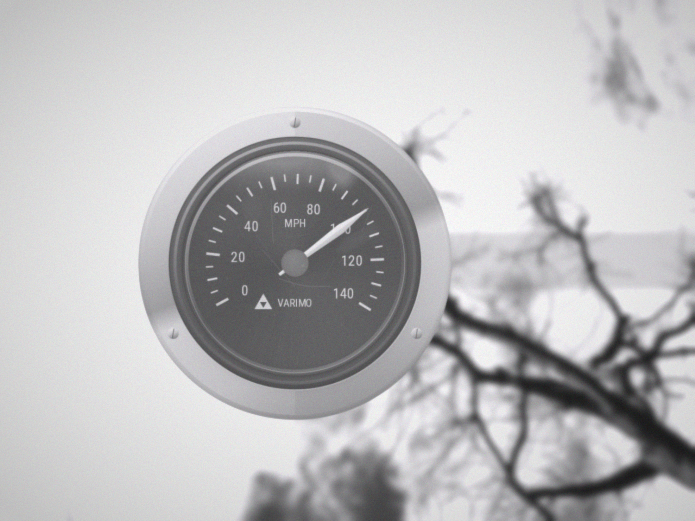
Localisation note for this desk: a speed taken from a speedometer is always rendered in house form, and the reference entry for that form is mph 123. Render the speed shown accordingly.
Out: mph 100
